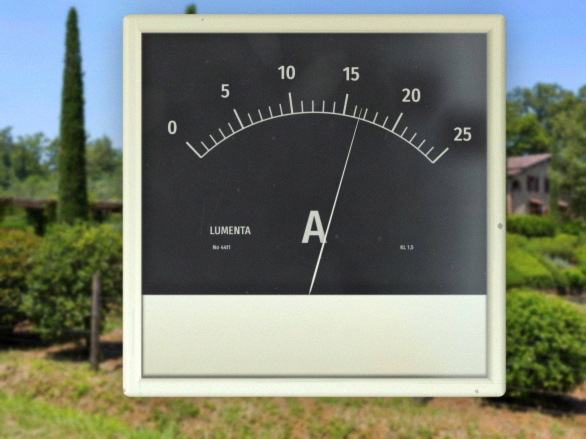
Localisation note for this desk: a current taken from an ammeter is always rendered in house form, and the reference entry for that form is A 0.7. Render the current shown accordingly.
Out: A 16.5
